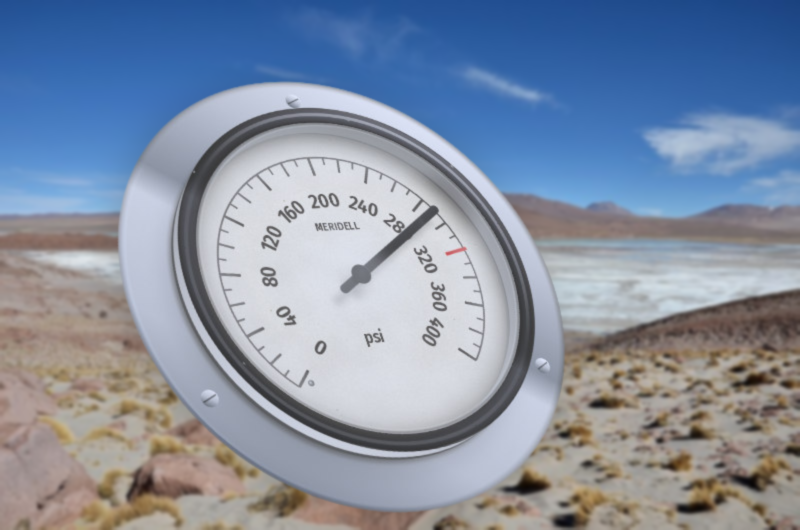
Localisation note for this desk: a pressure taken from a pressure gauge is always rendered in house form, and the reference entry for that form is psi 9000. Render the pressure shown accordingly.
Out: psi 290
